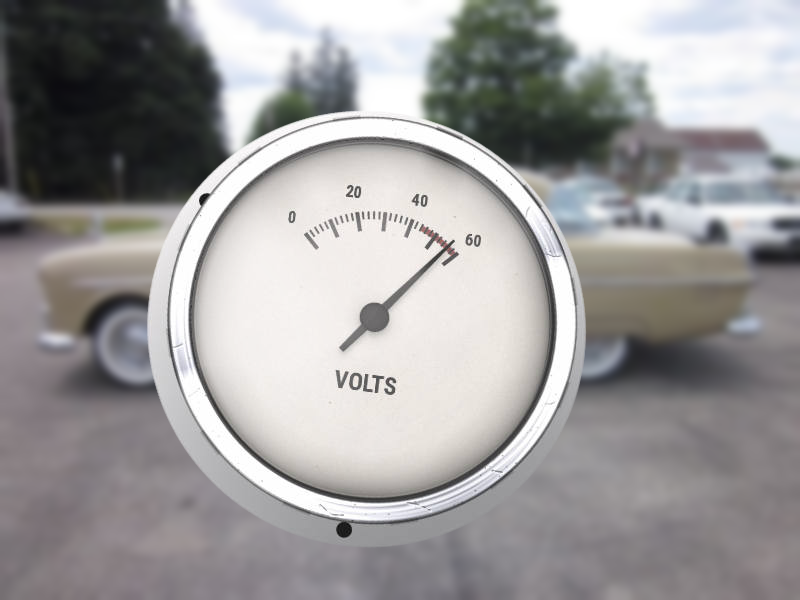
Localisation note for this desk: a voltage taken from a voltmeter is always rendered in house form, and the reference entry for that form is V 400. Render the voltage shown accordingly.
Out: V 56
